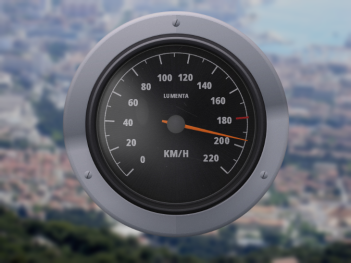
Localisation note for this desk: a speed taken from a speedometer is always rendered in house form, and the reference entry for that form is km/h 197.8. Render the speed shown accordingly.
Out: km/h 195
